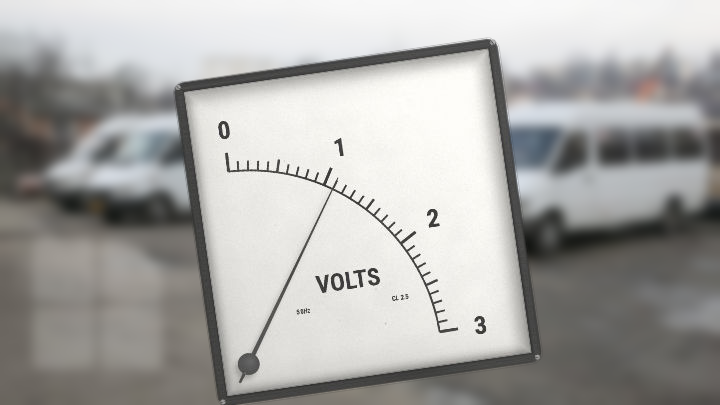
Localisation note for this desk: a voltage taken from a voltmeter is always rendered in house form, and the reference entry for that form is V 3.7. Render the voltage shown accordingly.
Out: V 1.1
